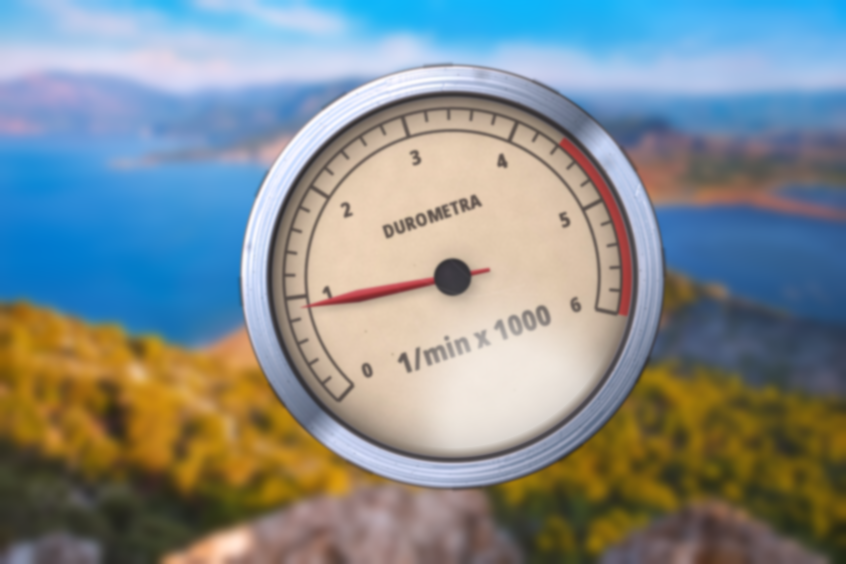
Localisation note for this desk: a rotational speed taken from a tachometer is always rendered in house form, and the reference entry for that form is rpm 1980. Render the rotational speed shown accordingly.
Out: rpm 900
